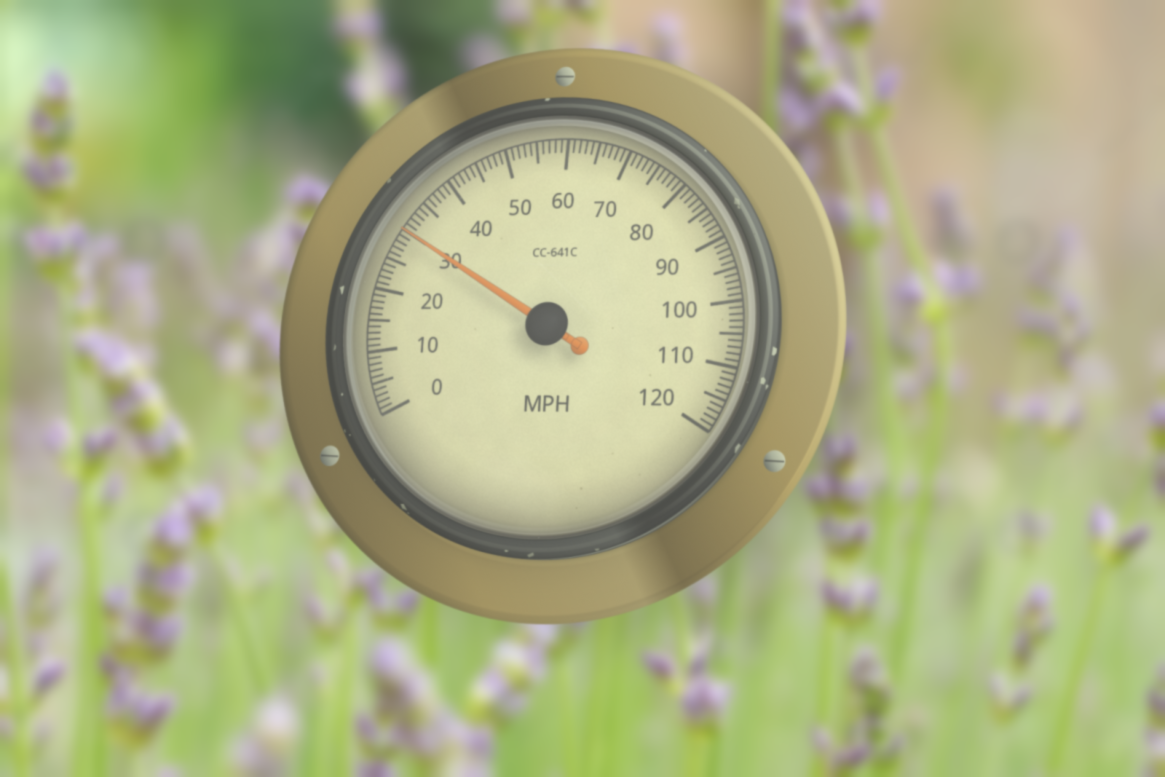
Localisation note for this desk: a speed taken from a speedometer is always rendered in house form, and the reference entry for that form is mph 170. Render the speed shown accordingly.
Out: mph 30
